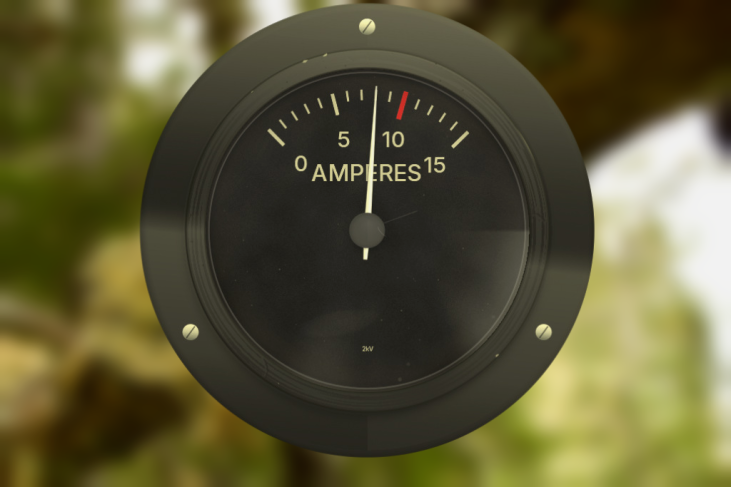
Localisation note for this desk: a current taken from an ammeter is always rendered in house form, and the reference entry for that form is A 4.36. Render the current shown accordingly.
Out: A 8
